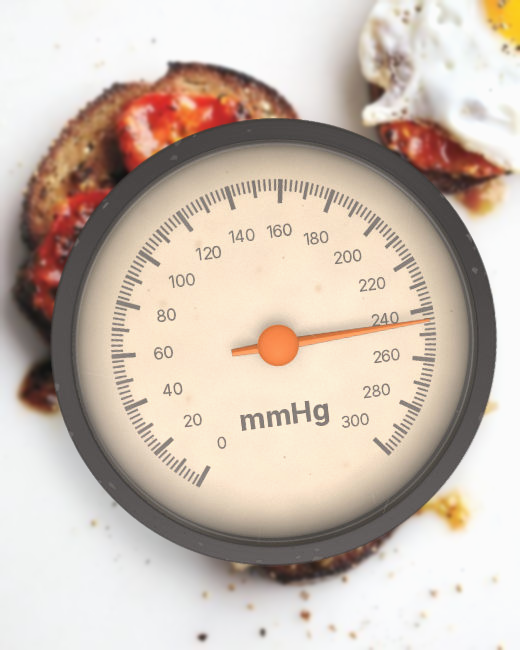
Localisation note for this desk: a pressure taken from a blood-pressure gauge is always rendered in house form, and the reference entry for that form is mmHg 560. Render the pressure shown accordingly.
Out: mmHg 244
